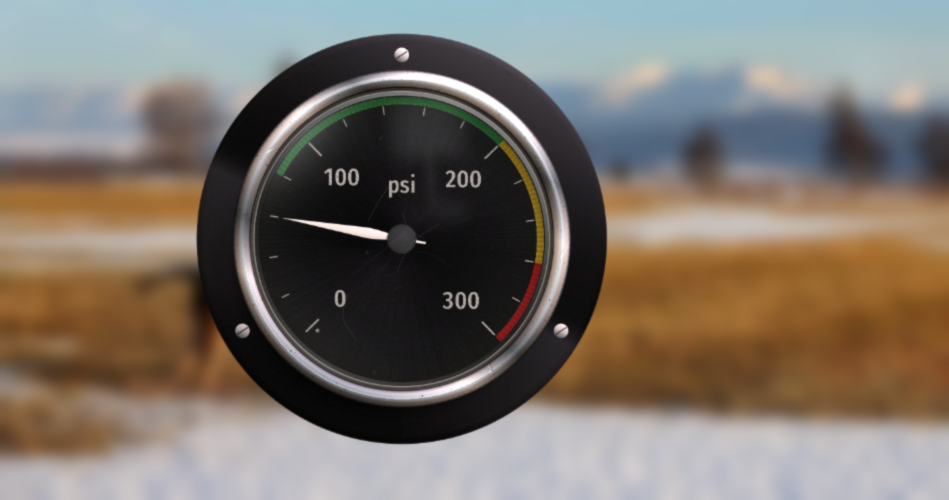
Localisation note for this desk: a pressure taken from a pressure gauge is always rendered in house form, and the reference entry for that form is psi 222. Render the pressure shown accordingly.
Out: psi 60
